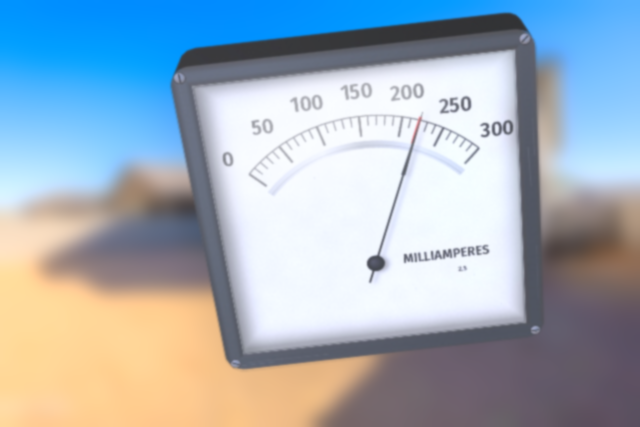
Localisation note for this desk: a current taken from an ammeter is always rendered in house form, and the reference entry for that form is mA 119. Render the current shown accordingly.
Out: mA 220
